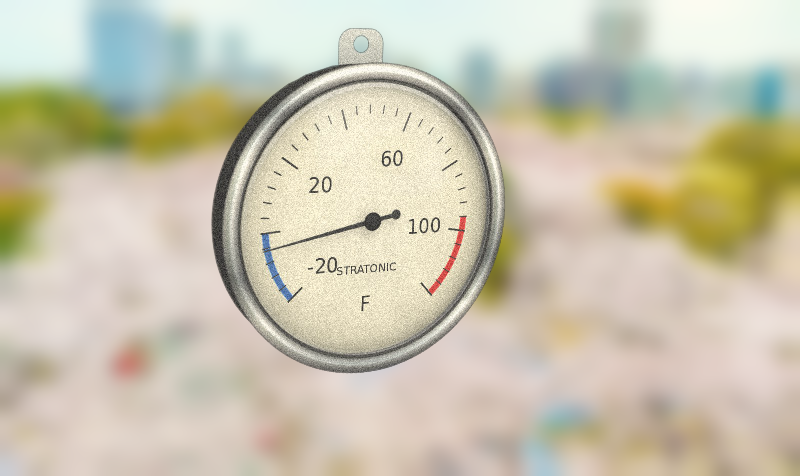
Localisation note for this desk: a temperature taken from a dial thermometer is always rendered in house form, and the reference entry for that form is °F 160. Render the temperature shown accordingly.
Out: °F -4
